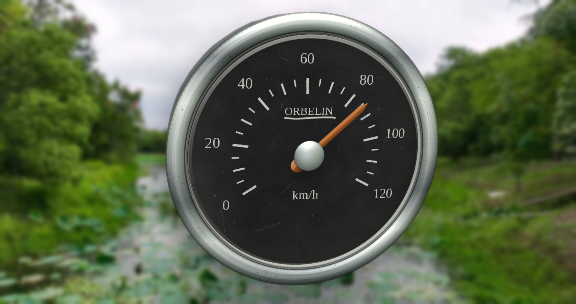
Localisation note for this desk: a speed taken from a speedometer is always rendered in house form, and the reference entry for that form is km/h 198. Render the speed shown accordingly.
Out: km/h 85
